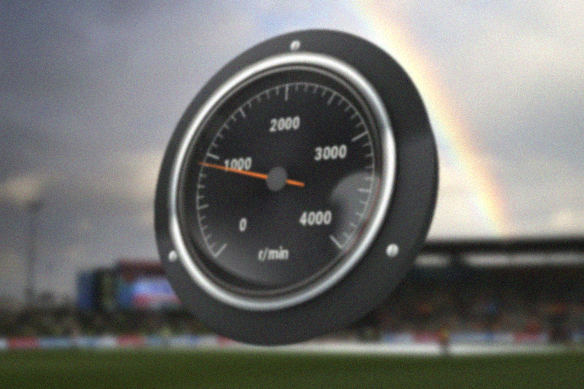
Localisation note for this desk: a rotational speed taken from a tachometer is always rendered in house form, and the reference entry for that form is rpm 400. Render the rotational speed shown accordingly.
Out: rpm 900
